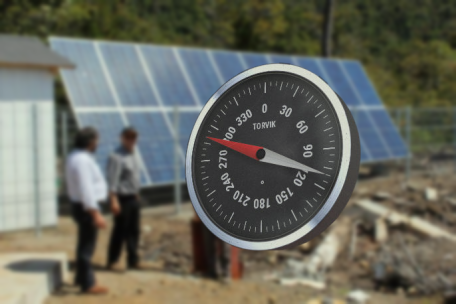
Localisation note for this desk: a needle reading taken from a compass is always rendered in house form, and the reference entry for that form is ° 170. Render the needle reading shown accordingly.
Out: ° 290
